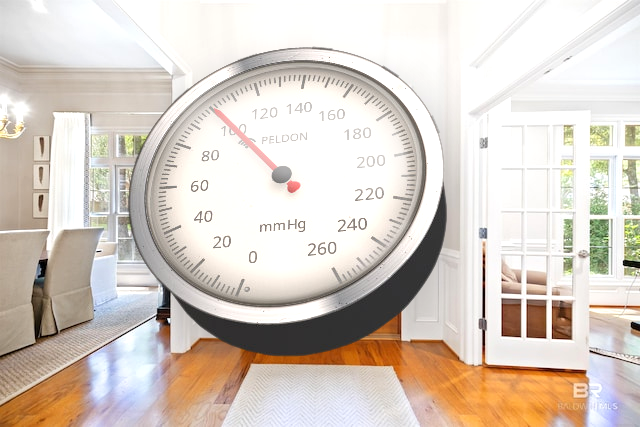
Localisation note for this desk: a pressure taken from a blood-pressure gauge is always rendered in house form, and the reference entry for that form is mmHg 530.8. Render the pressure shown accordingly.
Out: mmHg 100
